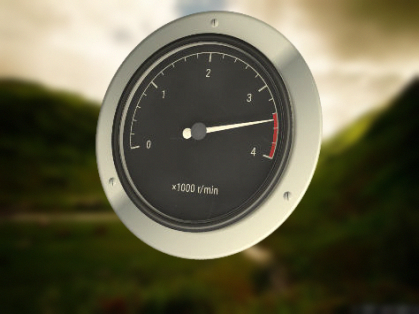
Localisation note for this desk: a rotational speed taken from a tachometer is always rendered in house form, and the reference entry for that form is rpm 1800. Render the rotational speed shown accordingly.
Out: rpm 3500
